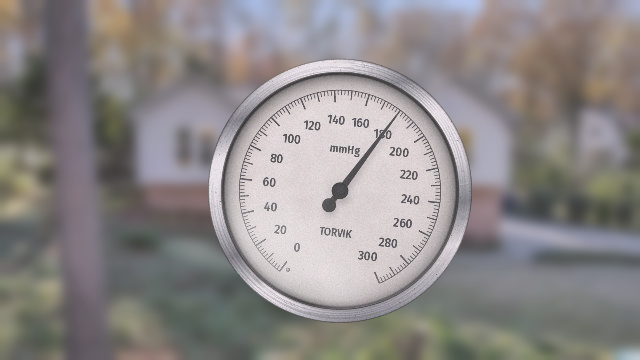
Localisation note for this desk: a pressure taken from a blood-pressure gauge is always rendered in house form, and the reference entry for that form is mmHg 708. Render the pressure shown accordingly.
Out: mmHg 180
